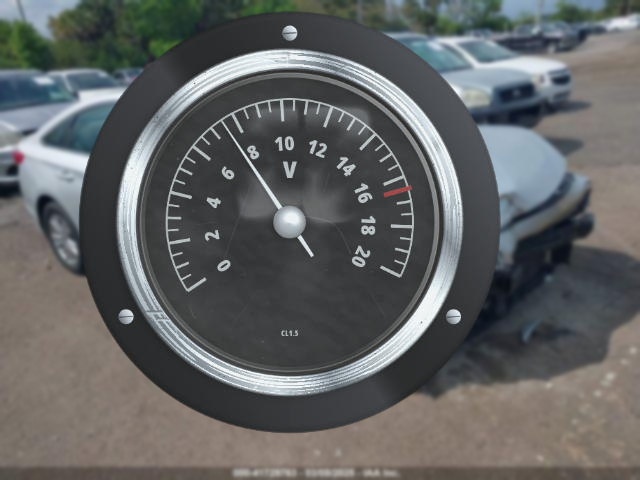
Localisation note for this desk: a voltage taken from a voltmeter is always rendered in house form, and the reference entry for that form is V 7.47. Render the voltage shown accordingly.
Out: V 7.5
